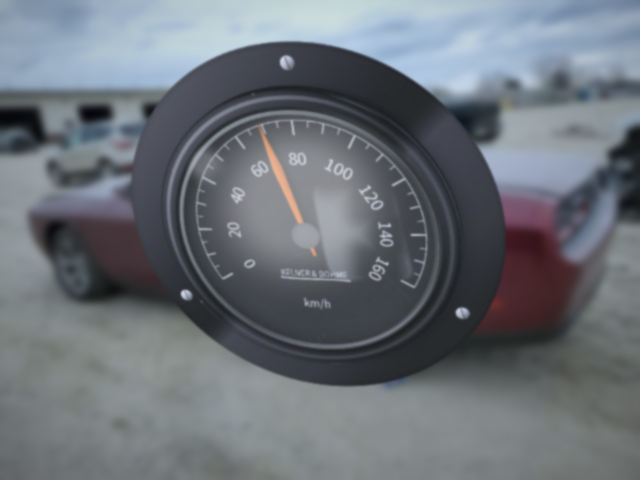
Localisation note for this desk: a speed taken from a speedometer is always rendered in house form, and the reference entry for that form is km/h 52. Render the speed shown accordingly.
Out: km/h 70
